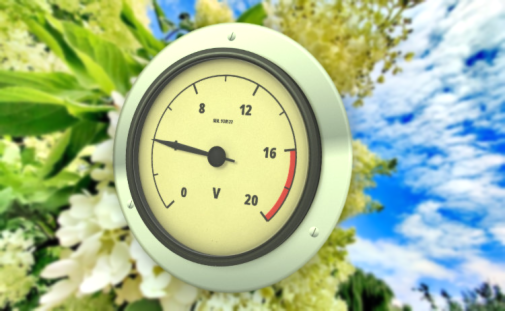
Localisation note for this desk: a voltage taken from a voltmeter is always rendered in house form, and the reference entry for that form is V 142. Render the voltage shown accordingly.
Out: V 4
